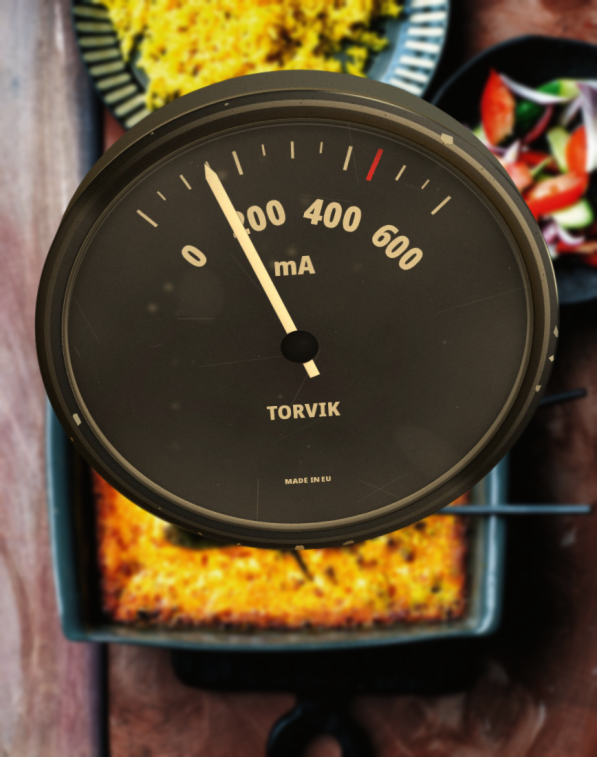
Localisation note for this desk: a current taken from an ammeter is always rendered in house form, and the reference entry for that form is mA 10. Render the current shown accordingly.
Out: mA 150
